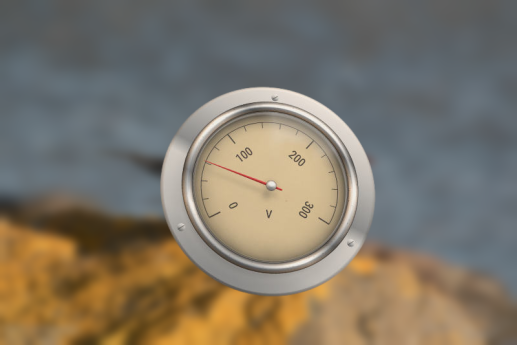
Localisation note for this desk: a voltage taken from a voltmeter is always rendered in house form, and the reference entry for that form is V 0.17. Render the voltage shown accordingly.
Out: V 60
